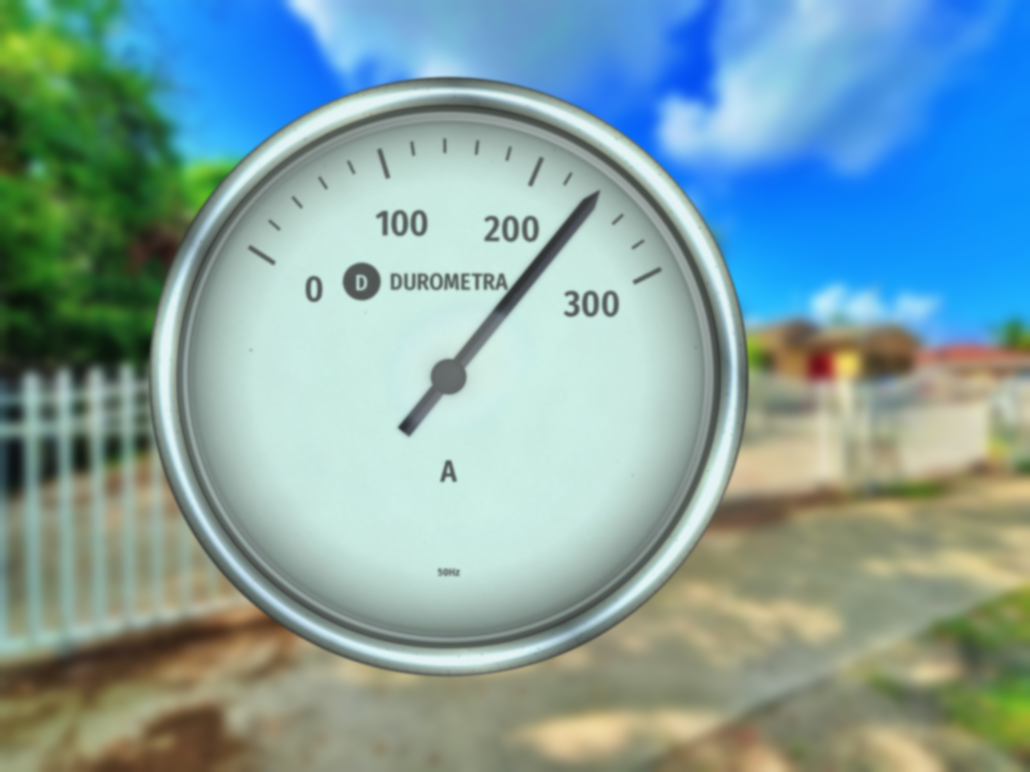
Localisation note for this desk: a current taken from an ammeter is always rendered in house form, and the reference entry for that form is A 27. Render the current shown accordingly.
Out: A 240
